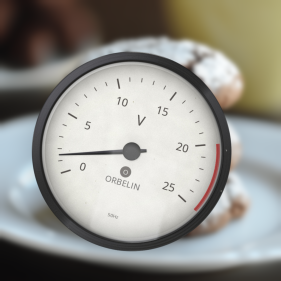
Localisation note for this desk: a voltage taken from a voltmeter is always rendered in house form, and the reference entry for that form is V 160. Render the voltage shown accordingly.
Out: V 1.5
